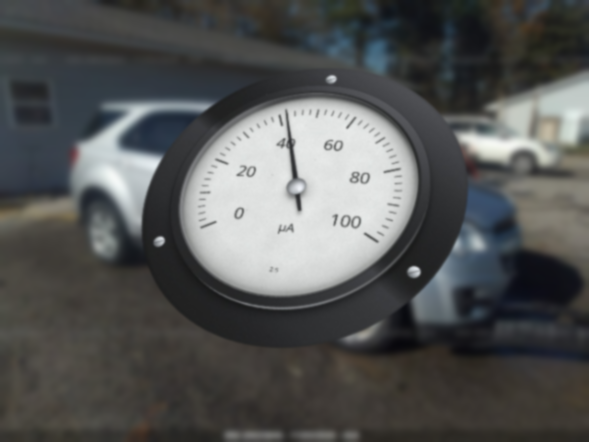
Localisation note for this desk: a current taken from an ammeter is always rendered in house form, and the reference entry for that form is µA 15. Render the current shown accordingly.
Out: µA 42
